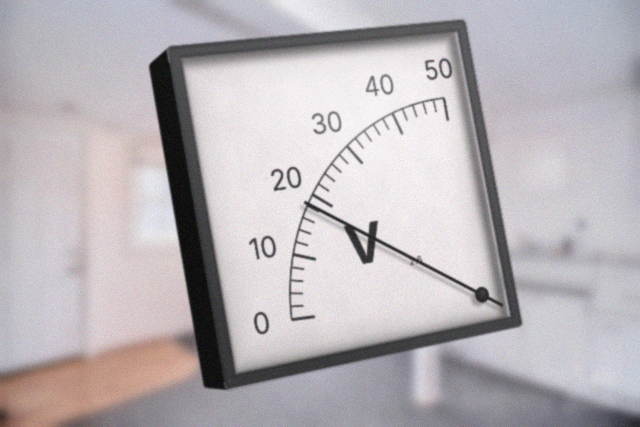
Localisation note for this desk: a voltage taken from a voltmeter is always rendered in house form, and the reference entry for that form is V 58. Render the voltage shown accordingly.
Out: V 18
